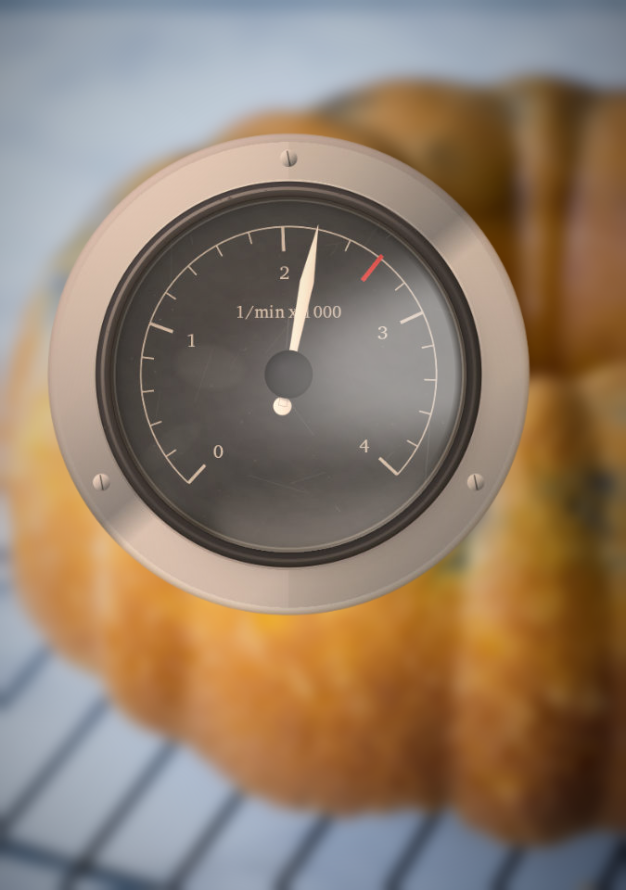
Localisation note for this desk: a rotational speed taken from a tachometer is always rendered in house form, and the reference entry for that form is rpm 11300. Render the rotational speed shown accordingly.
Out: rpm 2200
